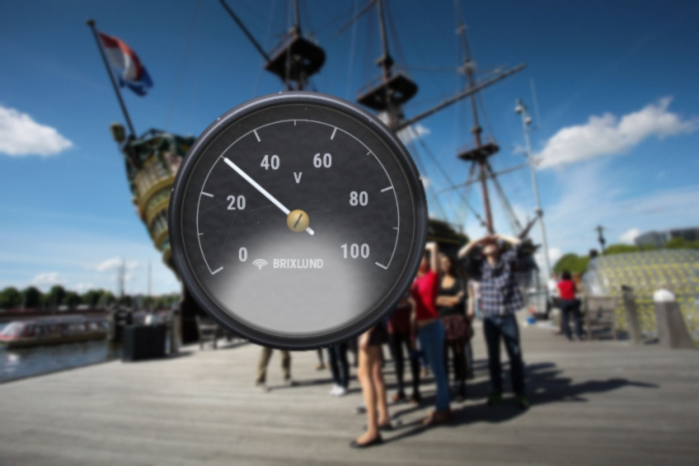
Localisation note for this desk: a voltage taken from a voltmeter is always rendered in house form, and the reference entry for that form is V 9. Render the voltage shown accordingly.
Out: V 30
